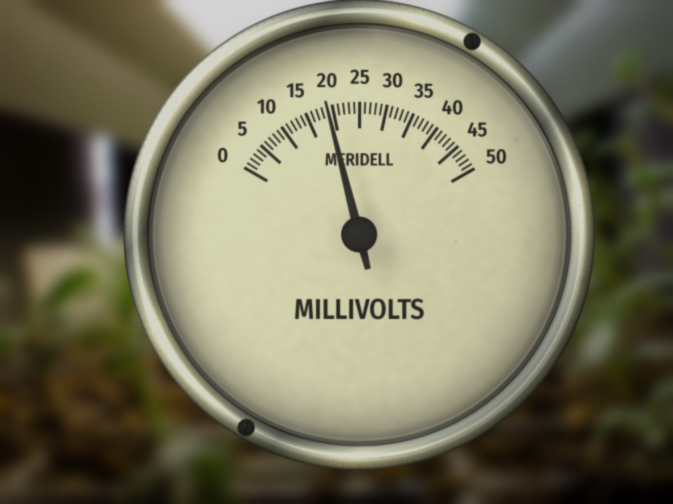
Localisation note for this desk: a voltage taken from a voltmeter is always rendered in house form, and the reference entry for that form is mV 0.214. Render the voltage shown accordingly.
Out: mV 19
